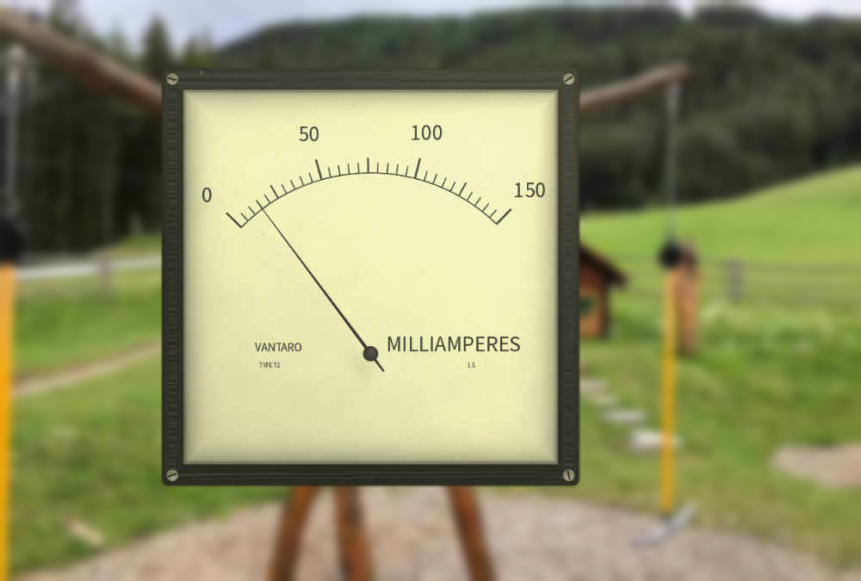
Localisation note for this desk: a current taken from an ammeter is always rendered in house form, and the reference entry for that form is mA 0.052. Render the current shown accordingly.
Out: mA 15
